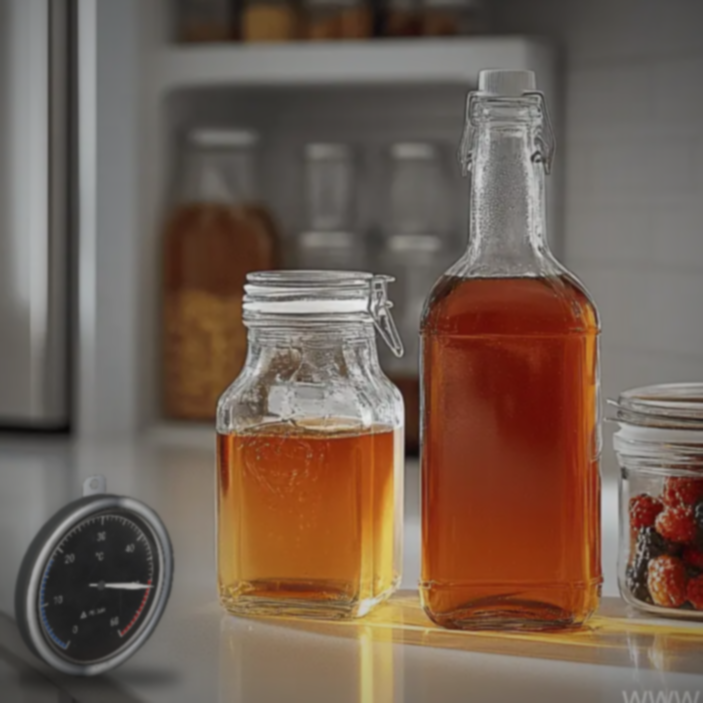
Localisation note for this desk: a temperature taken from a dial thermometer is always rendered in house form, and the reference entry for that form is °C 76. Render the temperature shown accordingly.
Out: °C 50
